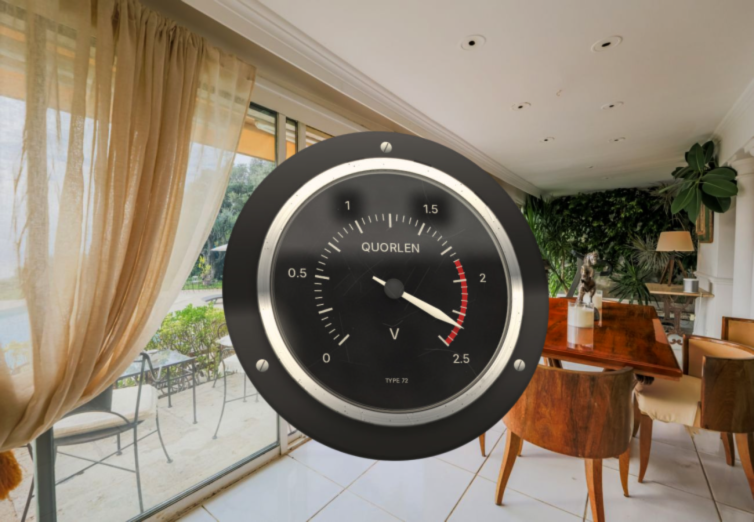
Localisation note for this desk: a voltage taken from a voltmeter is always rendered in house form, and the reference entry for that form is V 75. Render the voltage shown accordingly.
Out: V 2.35
